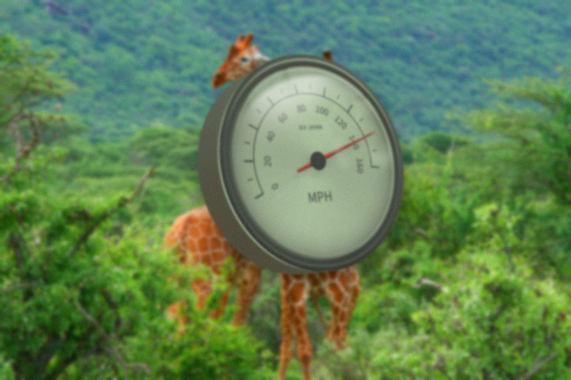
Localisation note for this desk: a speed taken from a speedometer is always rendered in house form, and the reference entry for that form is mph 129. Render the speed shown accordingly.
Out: mph 140
